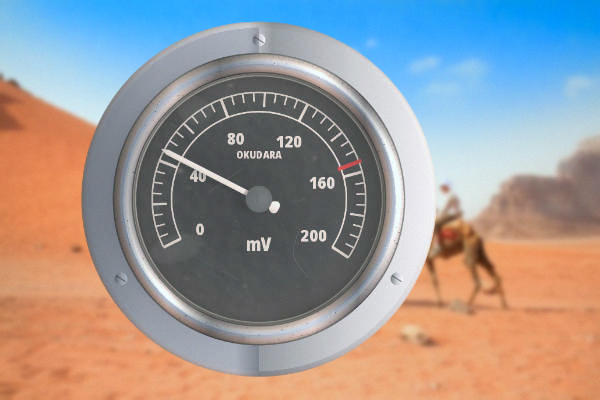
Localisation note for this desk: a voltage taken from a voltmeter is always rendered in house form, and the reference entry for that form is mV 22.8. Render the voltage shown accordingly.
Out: mV 45
